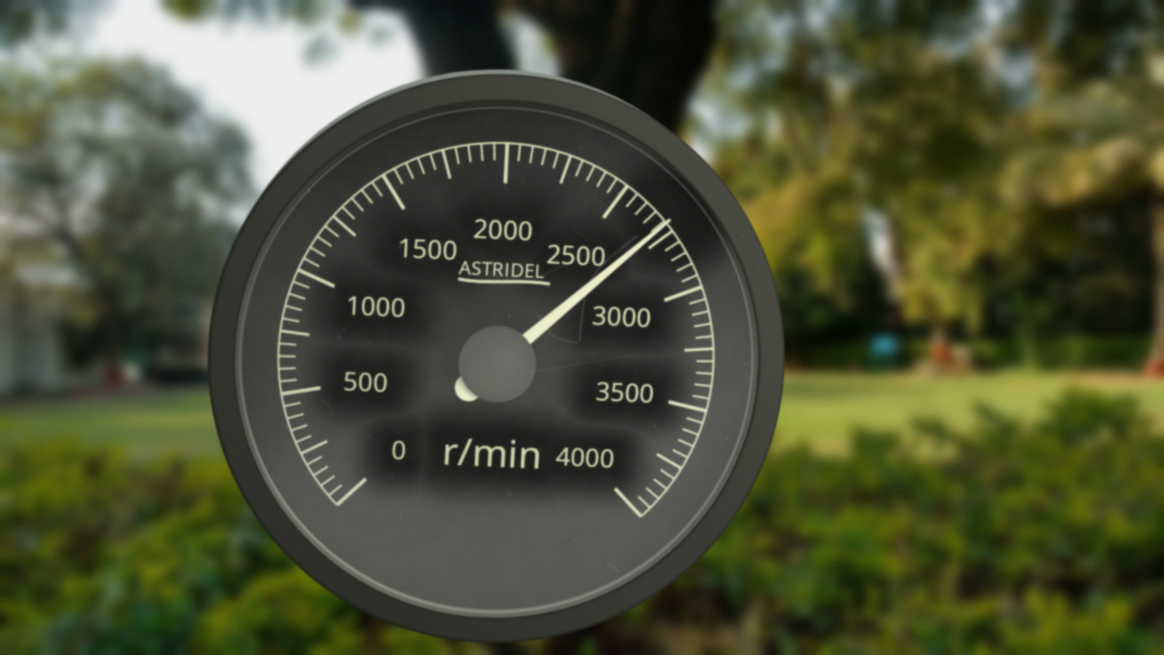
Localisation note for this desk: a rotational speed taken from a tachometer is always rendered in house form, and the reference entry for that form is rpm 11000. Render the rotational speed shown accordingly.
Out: rpm 2700
